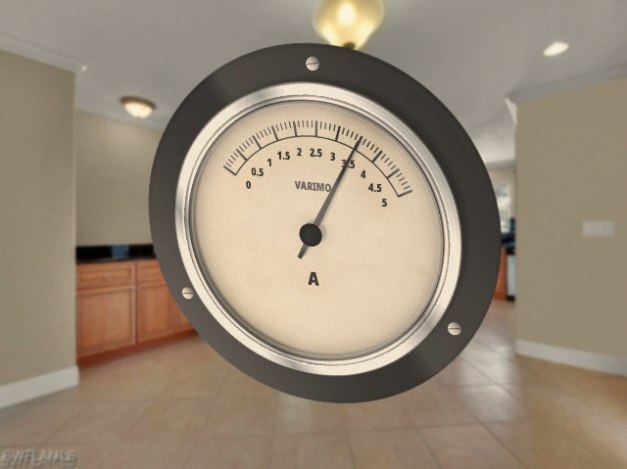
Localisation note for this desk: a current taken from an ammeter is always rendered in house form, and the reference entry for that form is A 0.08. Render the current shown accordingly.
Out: A 3.5
